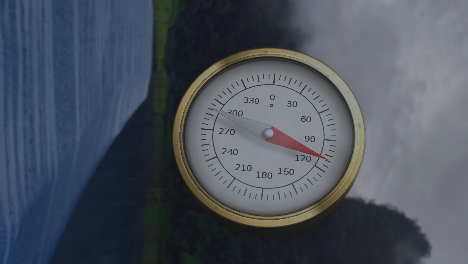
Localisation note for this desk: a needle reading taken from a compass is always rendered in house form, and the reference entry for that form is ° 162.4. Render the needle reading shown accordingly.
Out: ° 110
